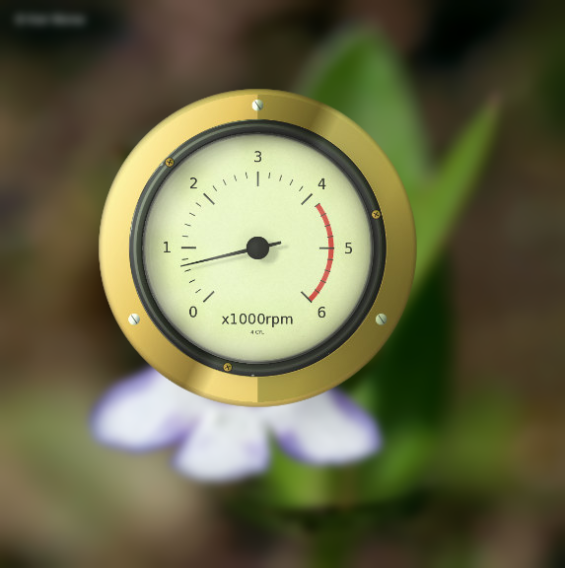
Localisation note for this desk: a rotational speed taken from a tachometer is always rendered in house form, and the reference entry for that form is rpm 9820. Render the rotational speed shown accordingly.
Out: rpm 700
